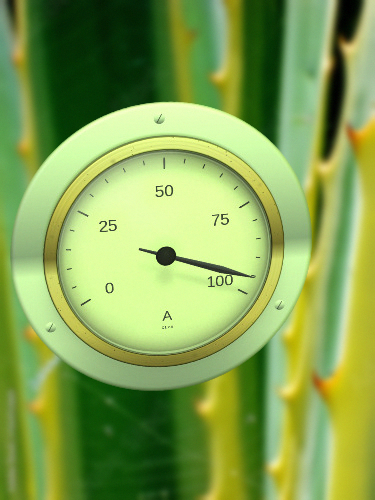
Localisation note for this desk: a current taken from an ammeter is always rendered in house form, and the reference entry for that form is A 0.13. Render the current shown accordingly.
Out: A 95
